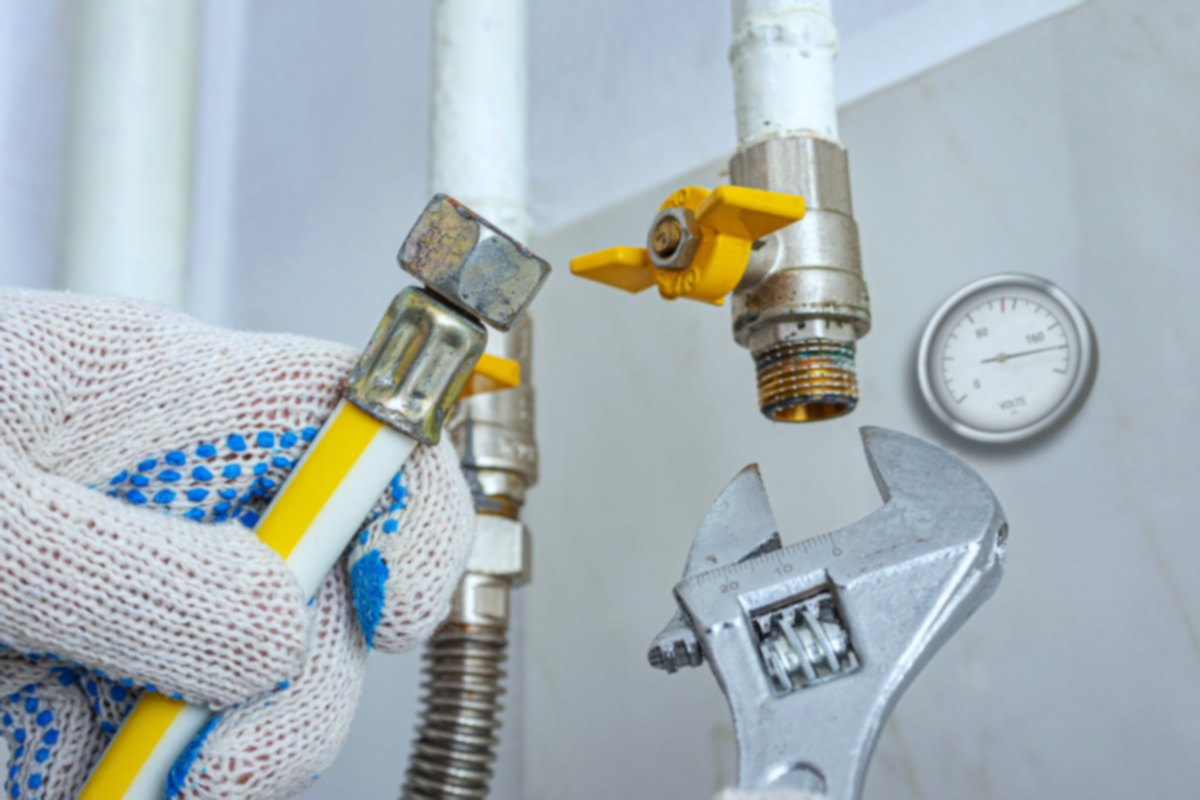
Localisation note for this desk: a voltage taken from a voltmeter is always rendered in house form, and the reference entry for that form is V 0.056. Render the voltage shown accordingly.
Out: V 180
